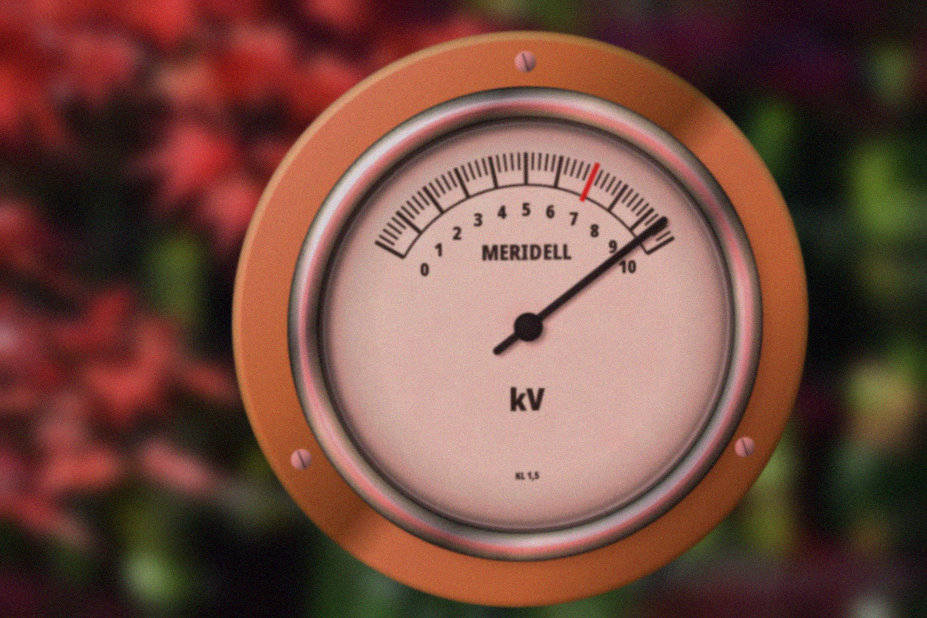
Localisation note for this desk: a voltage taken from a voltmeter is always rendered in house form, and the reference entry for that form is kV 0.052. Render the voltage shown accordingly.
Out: kV 9.4
